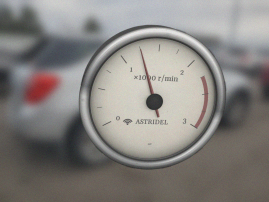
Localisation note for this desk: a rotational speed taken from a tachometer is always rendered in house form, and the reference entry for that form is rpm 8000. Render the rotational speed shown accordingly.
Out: rpm 1250
